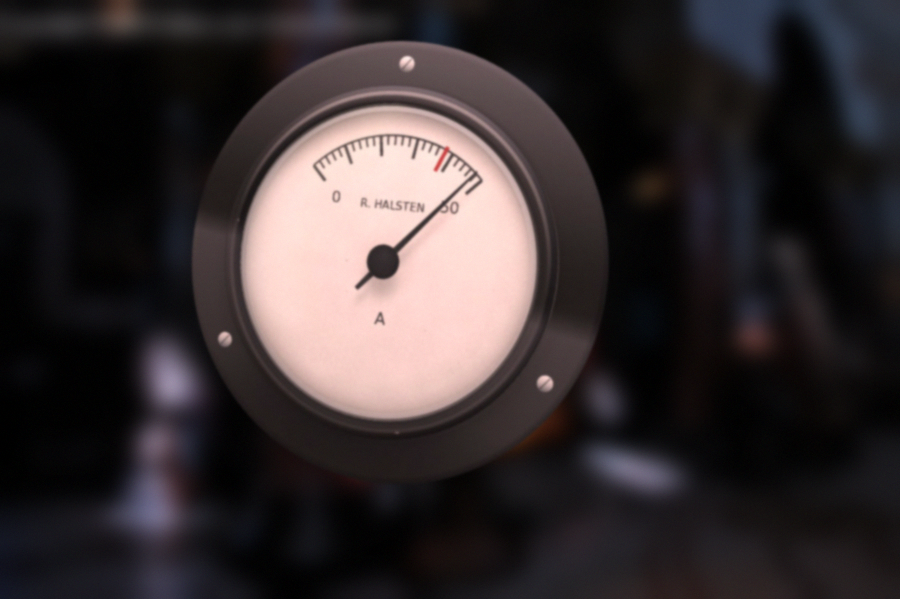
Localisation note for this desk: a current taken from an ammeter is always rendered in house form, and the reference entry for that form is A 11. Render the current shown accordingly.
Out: A 48
